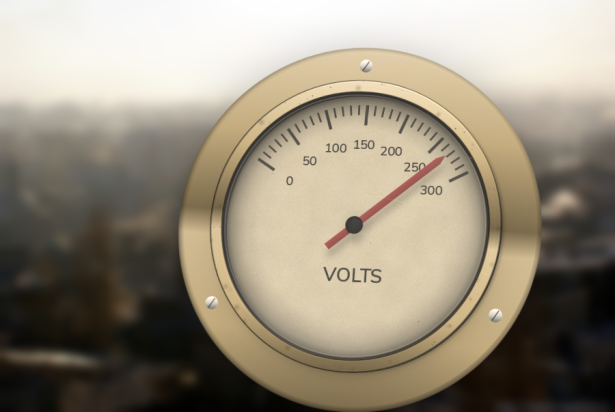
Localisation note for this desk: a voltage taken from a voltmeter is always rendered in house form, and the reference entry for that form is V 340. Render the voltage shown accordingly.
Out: V 270
